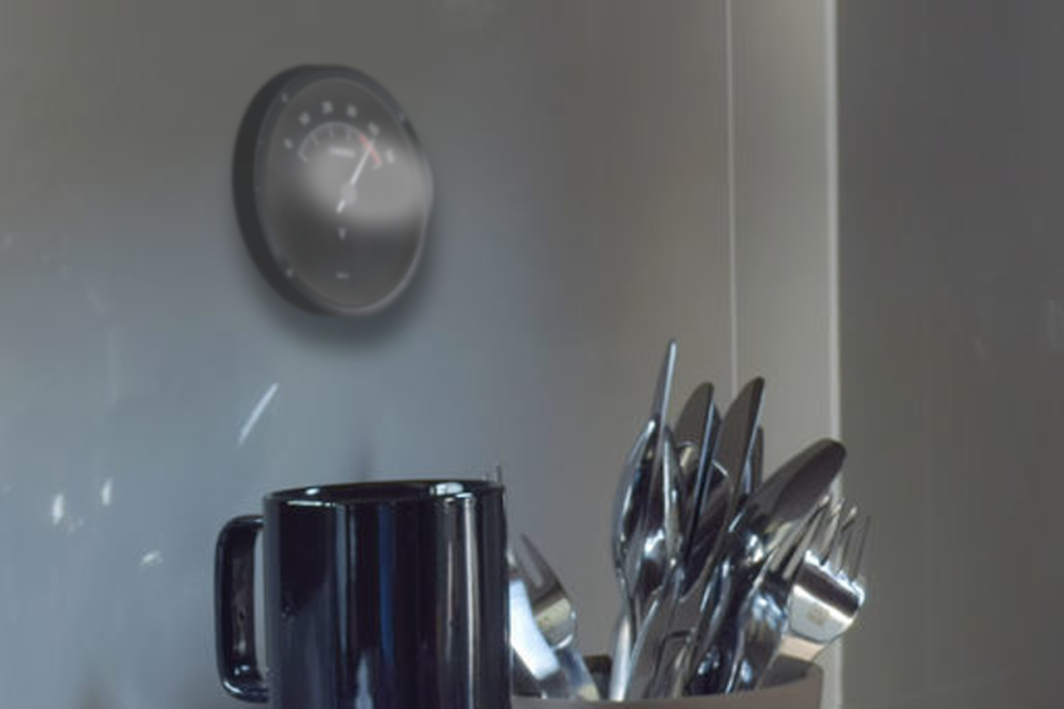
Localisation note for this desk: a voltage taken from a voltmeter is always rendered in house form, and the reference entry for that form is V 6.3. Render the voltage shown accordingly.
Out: V 40
